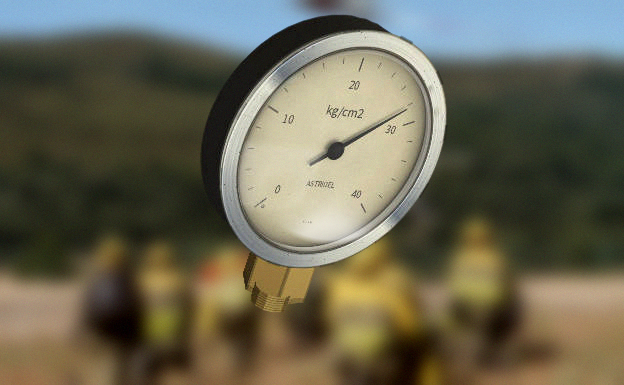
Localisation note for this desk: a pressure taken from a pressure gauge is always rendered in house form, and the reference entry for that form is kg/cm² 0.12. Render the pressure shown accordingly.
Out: kg/cm² 28
